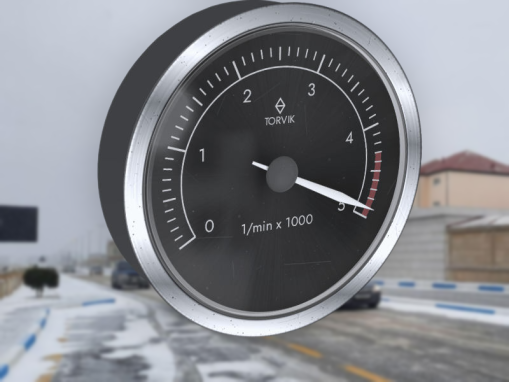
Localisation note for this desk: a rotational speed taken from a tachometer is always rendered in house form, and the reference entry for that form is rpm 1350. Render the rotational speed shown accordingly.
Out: rpm 4900
